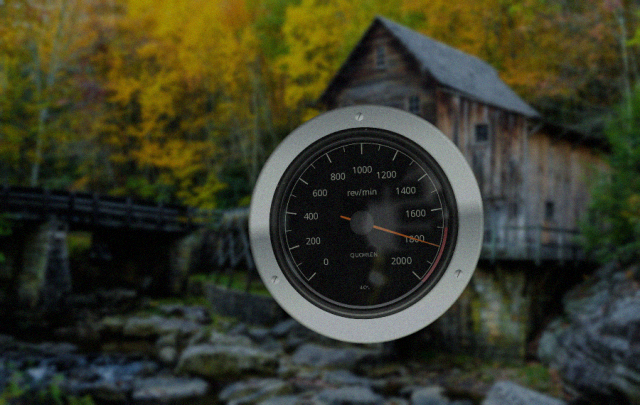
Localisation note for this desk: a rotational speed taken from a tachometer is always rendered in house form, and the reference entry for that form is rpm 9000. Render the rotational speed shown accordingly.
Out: rpm 1800
